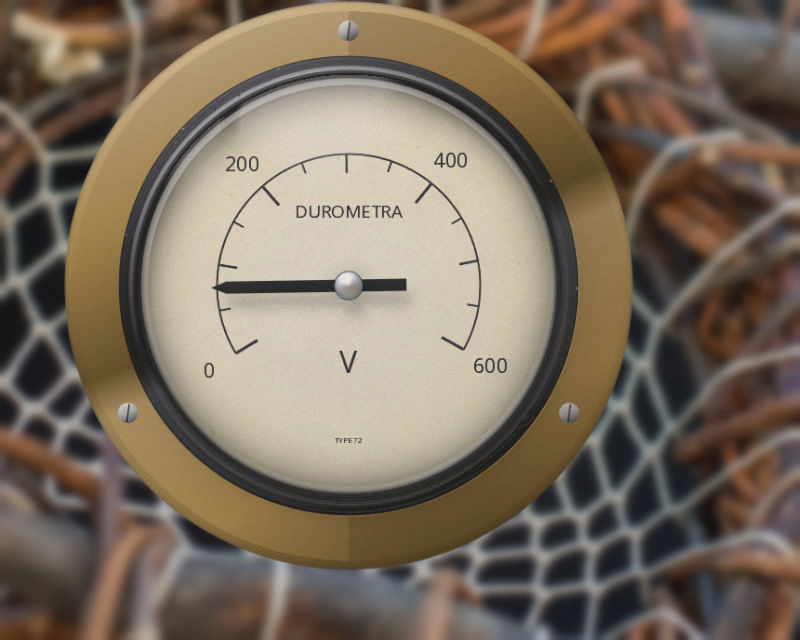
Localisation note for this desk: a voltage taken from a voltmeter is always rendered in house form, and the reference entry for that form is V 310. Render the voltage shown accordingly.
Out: V 75
